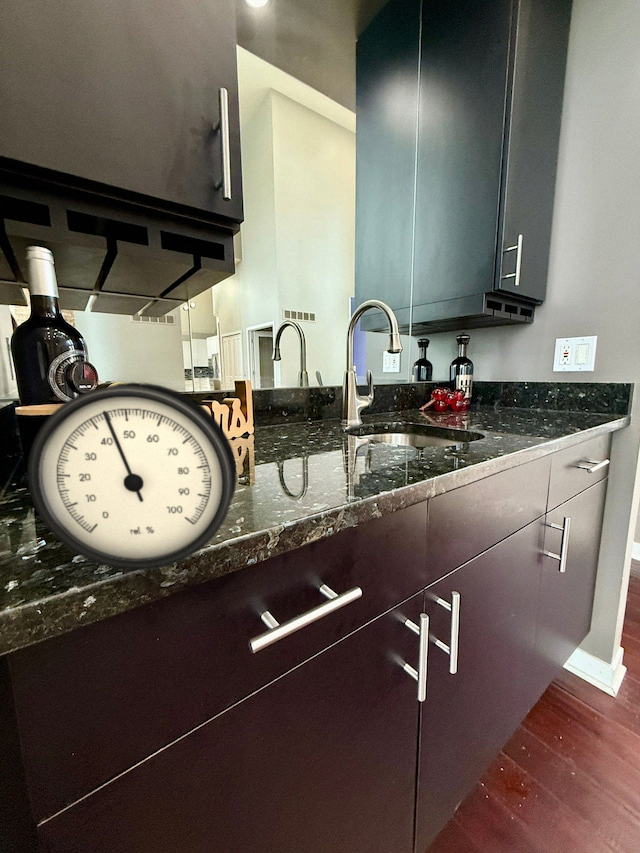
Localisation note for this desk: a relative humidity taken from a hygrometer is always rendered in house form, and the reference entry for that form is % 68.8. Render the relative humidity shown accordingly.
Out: % 45
